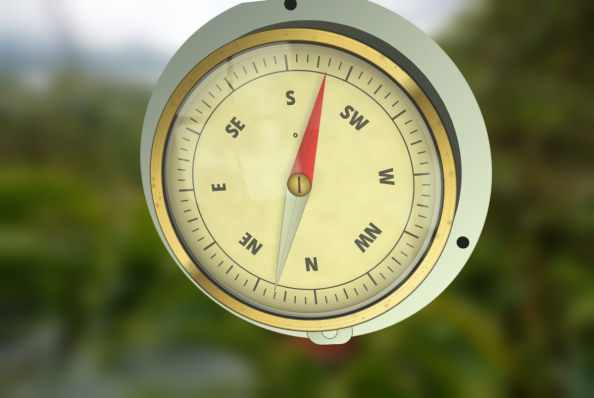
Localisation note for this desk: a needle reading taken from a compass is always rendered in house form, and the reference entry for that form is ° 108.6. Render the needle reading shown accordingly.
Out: ° 200
